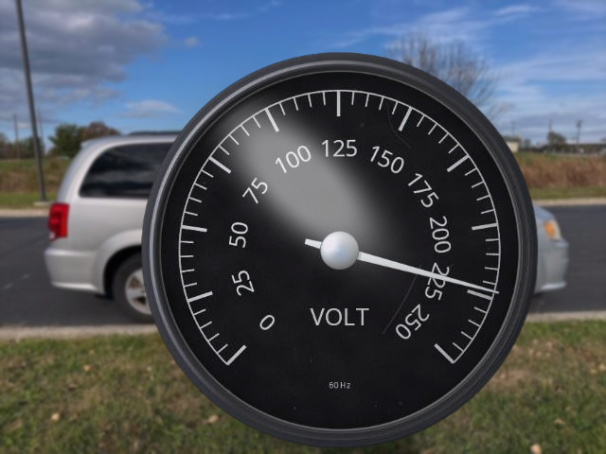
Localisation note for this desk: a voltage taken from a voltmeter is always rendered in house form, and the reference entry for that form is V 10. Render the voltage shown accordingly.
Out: V 222.5
